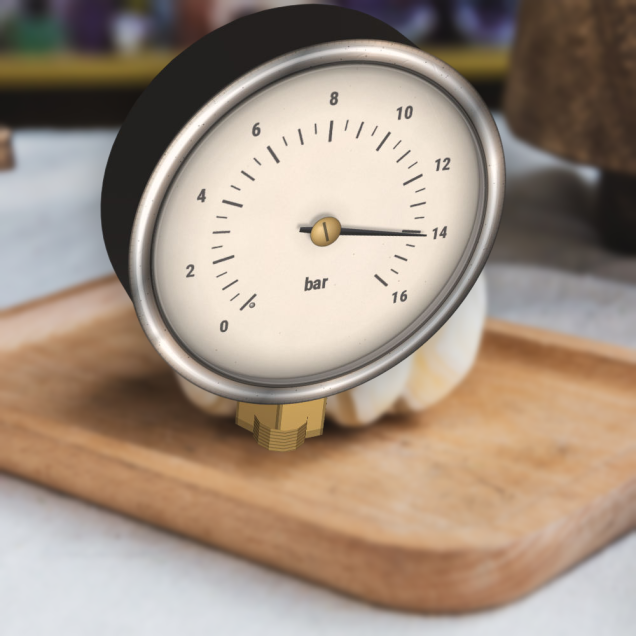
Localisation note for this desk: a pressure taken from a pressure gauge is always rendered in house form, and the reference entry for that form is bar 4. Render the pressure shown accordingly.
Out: bar 14
